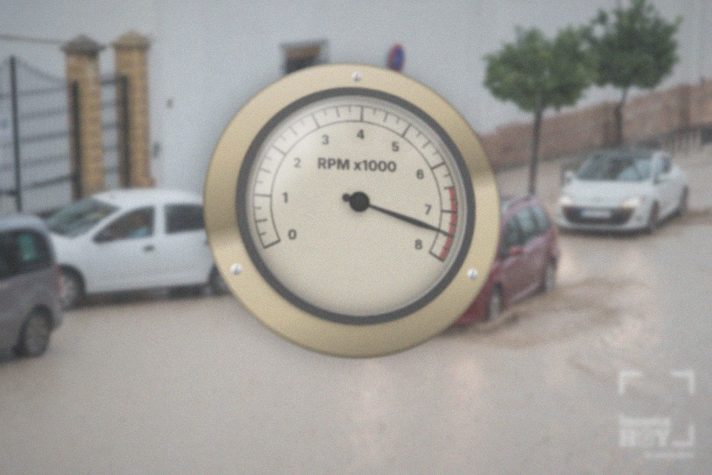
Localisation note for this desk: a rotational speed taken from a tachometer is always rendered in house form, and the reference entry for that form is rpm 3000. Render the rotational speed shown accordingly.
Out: rpm 7500
